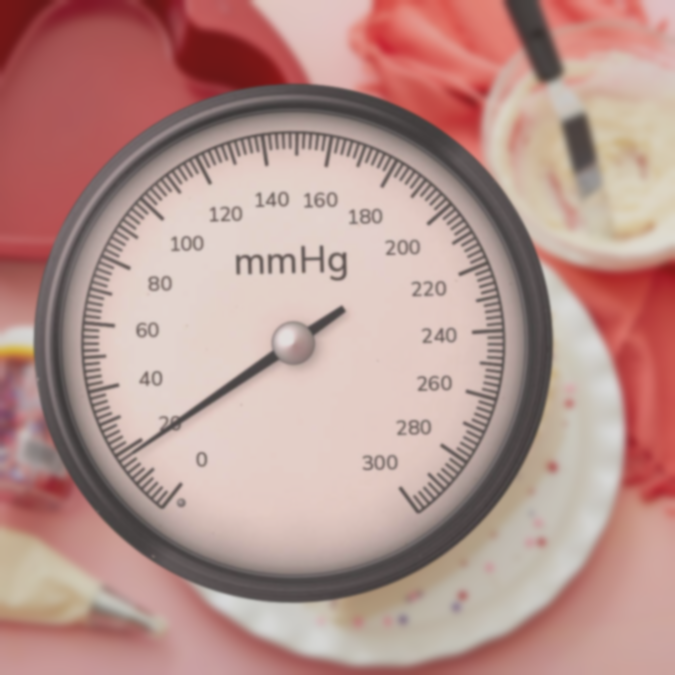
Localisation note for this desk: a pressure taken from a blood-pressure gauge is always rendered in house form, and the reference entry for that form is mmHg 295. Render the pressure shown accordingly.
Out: mmHg 18
